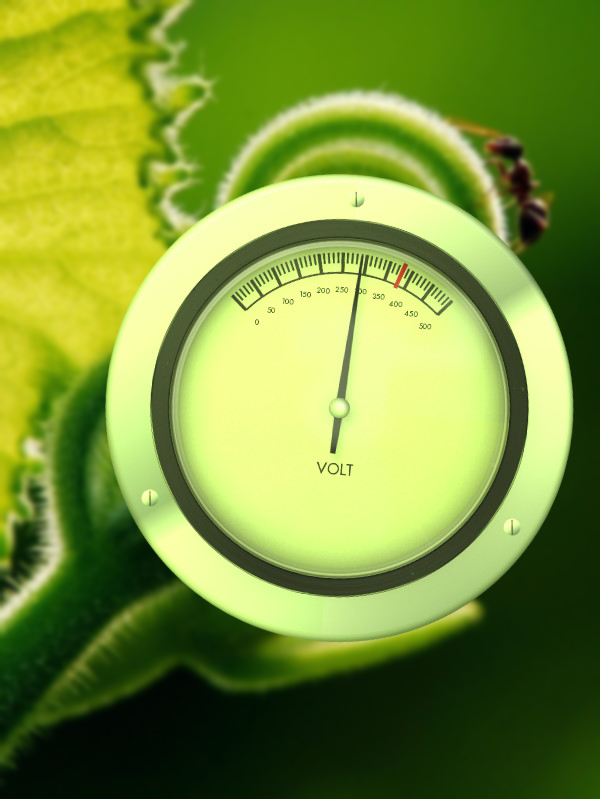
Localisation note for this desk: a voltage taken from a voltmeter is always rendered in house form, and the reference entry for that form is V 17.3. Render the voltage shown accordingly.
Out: V 290
